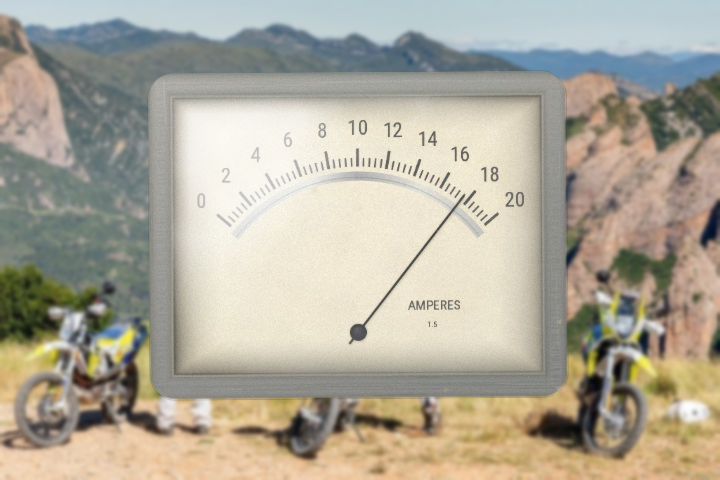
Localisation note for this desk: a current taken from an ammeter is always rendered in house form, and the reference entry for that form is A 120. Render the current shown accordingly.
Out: A 17.6
